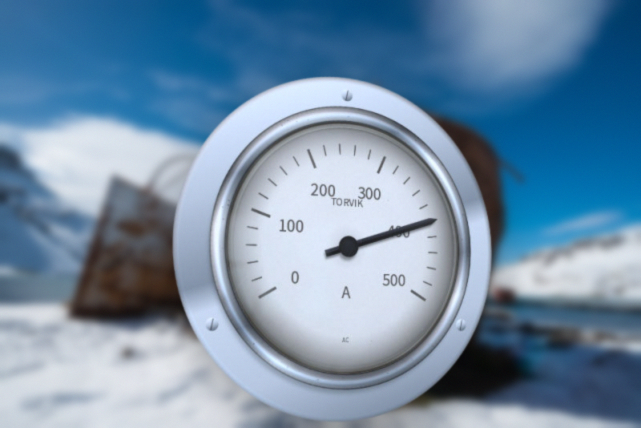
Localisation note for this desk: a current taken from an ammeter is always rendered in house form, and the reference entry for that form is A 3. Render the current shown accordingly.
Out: A 400
